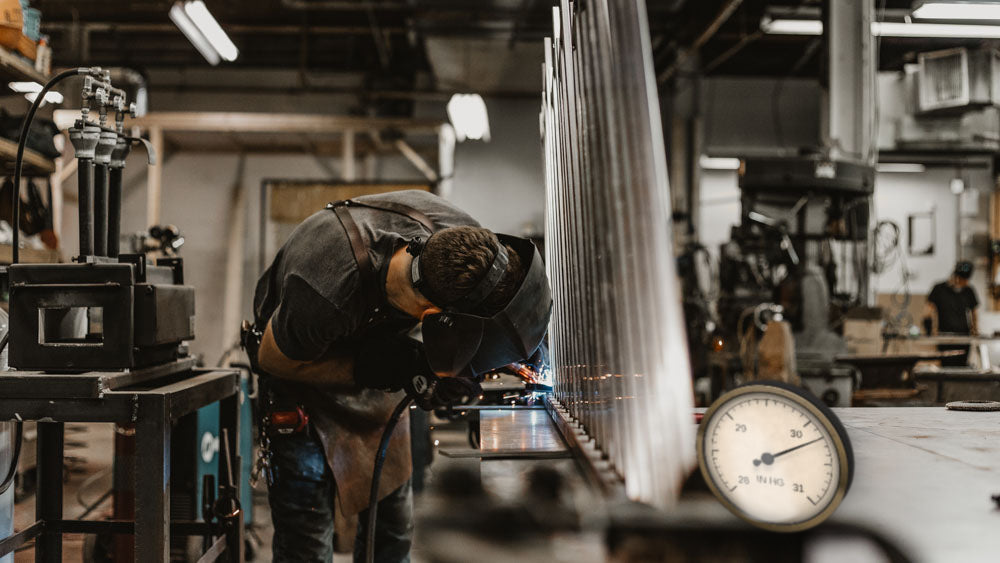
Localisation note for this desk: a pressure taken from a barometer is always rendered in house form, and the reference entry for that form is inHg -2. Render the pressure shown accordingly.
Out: inHg 30.2
